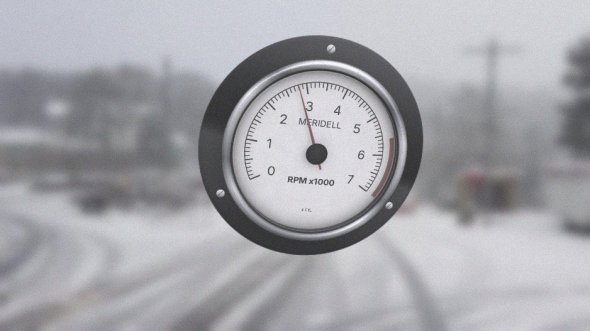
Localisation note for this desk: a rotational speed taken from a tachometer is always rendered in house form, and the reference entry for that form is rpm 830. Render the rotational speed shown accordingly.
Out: rpm 2800
